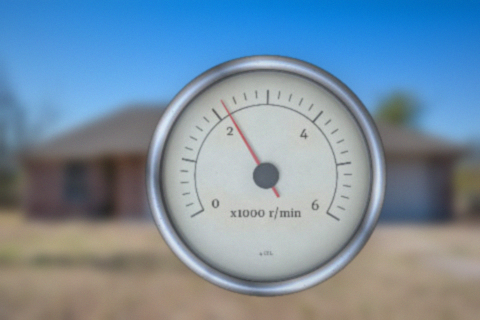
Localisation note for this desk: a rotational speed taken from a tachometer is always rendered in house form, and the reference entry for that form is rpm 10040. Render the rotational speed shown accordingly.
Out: rpm 2200
